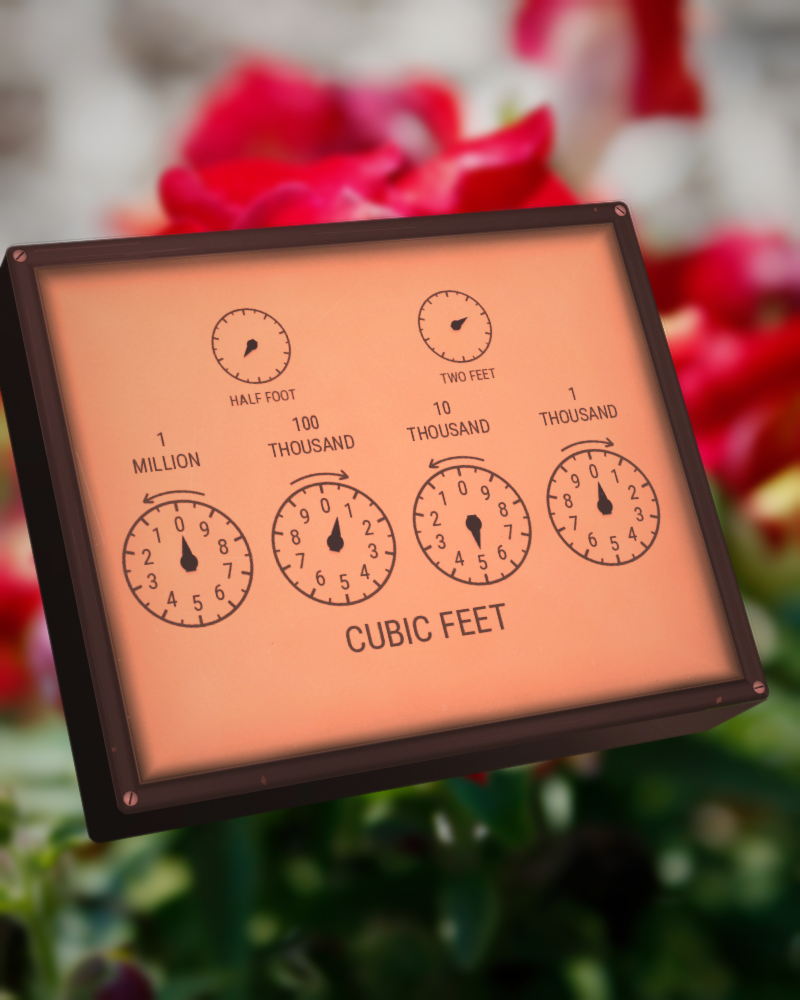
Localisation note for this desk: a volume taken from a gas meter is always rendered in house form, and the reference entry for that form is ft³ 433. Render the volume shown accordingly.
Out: ft³ 5000
